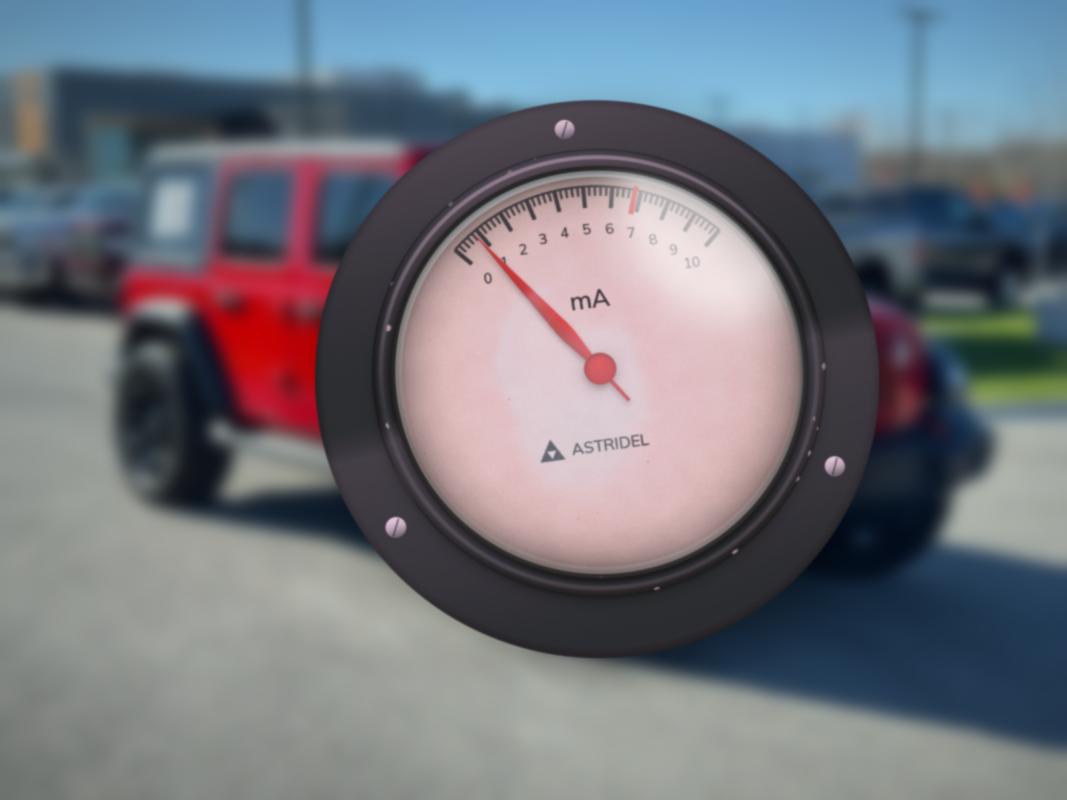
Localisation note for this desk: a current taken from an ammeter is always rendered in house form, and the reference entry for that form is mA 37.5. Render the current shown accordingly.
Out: mA 0.8
